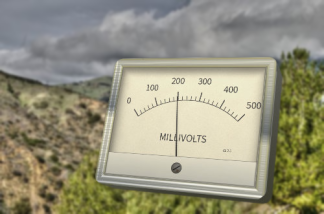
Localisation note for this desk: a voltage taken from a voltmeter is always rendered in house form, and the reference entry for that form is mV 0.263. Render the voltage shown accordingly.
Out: mV 200
